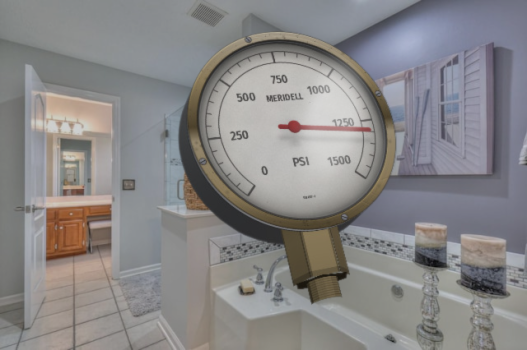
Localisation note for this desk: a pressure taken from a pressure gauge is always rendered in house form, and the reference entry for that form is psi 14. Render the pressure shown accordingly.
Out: psi 1300
